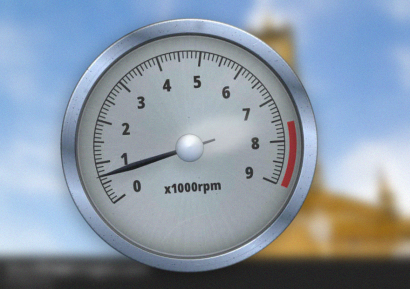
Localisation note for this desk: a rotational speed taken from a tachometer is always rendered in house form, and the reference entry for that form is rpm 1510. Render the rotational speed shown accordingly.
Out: rpm 700
